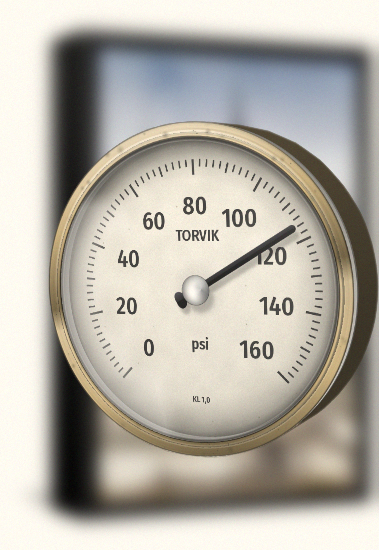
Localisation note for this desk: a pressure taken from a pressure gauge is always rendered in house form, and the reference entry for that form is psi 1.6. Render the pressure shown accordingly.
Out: psi 116
